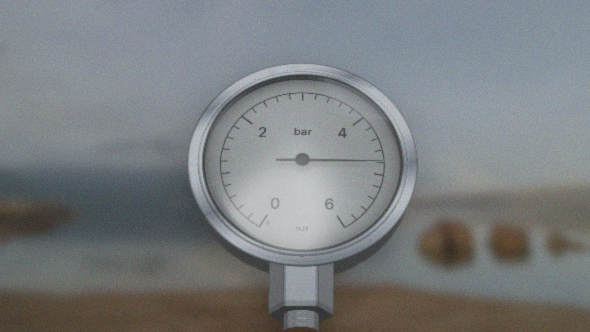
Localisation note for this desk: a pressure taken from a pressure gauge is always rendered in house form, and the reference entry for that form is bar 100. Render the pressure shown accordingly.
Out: bar 4.8
